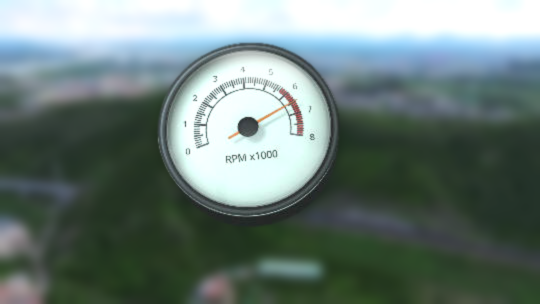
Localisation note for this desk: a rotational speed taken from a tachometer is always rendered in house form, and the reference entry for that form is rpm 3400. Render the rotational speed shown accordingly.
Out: rpm 6500
